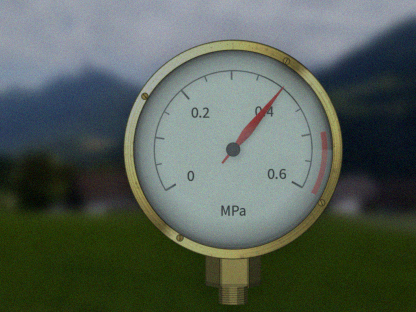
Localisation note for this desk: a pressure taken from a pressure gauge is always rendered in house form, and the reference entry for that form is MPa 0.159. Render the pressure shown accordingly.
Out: MPa 0.4
